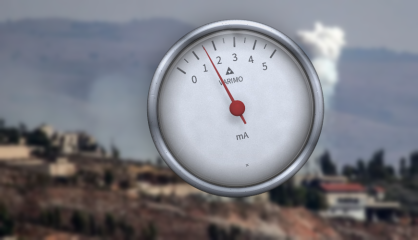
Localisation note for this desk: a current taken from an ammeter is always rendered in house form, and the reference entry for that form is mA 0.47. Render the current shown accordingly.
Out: mA 1.5
